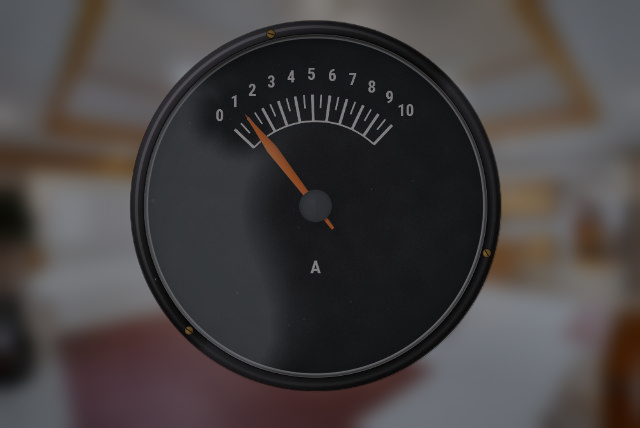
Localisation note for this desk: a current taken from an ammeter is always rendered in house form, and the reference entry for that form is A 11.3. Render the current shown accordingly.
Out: A 1
